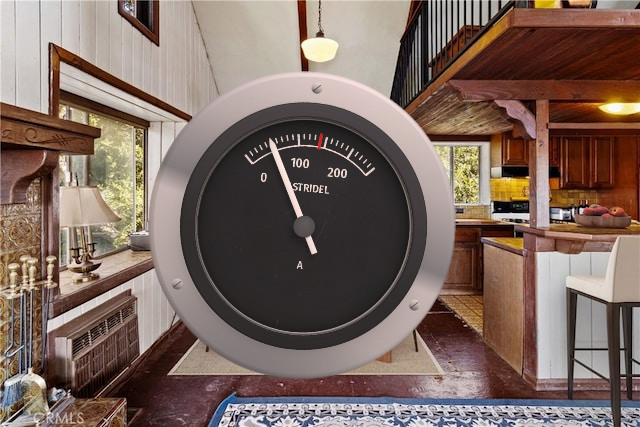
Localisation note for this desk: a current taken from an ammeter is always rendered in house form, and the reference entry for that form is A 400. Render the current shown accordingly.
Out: A 50
